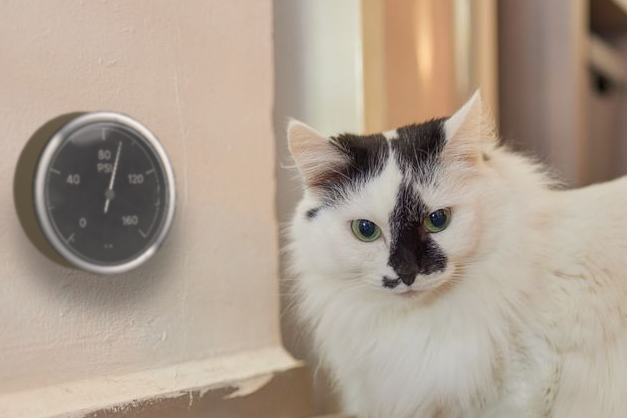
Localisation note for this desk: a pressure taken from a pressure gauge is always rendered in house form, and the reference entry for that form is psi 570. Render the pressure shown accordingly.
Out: psi 90
